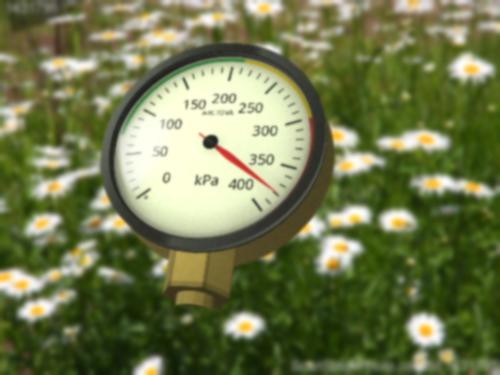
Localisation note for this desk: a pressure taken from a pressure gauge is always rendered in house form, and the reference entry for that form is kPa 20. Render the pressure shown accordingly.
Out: kPa 380
